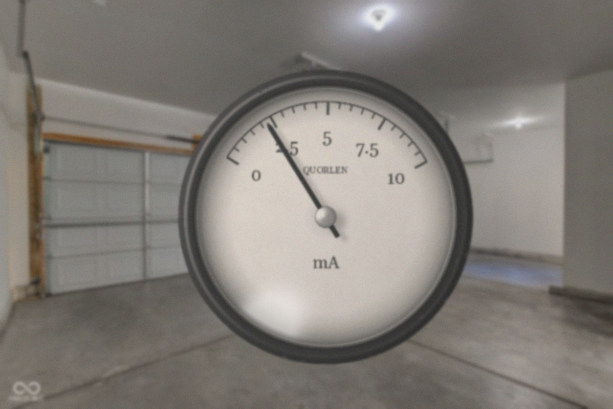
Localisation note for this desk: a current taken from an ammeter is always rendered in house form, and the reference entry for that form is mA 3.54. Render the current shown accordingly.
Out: mA 2.25
